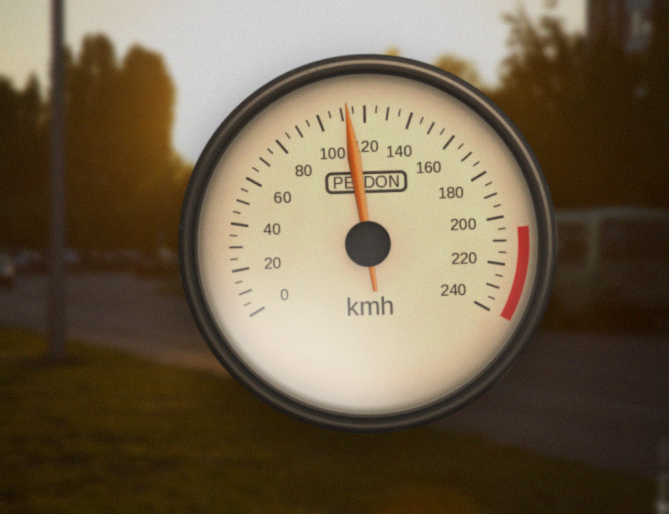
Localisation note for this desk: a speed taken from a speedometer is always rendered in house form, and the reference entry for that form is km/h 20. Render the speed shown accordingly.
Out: km/h 112.5
